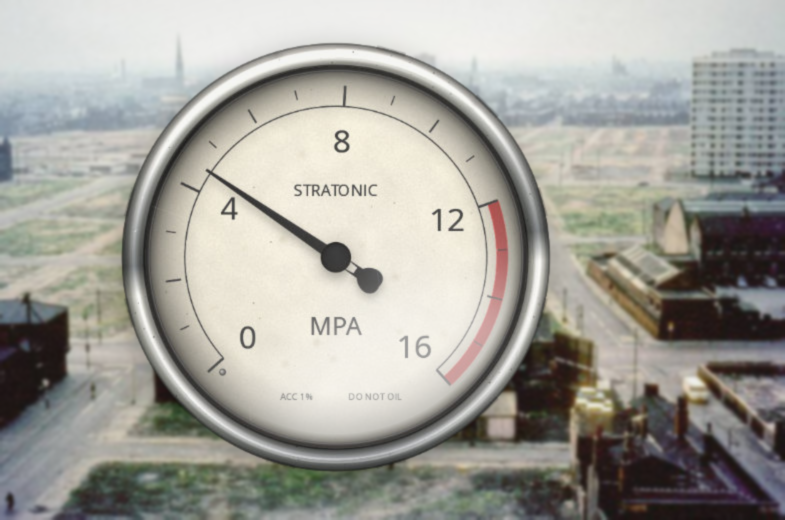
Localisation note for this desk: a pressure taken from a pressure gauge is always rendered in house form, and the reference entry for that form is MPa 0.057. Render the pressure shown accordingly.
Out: MPa 4.5
